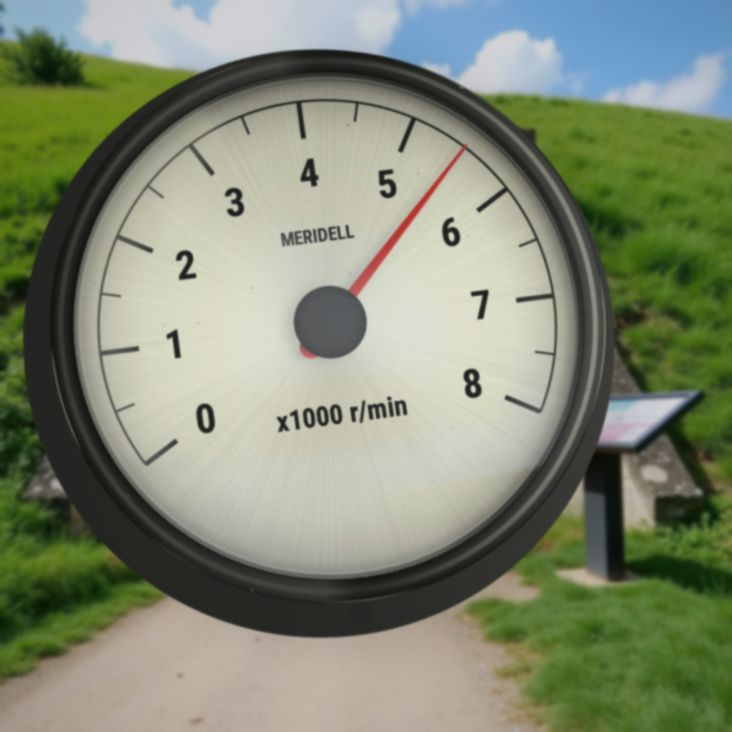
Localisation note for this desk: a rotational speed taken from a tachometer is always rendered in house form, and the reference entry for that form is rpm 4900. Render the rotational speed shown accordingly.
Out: rpm 5500
